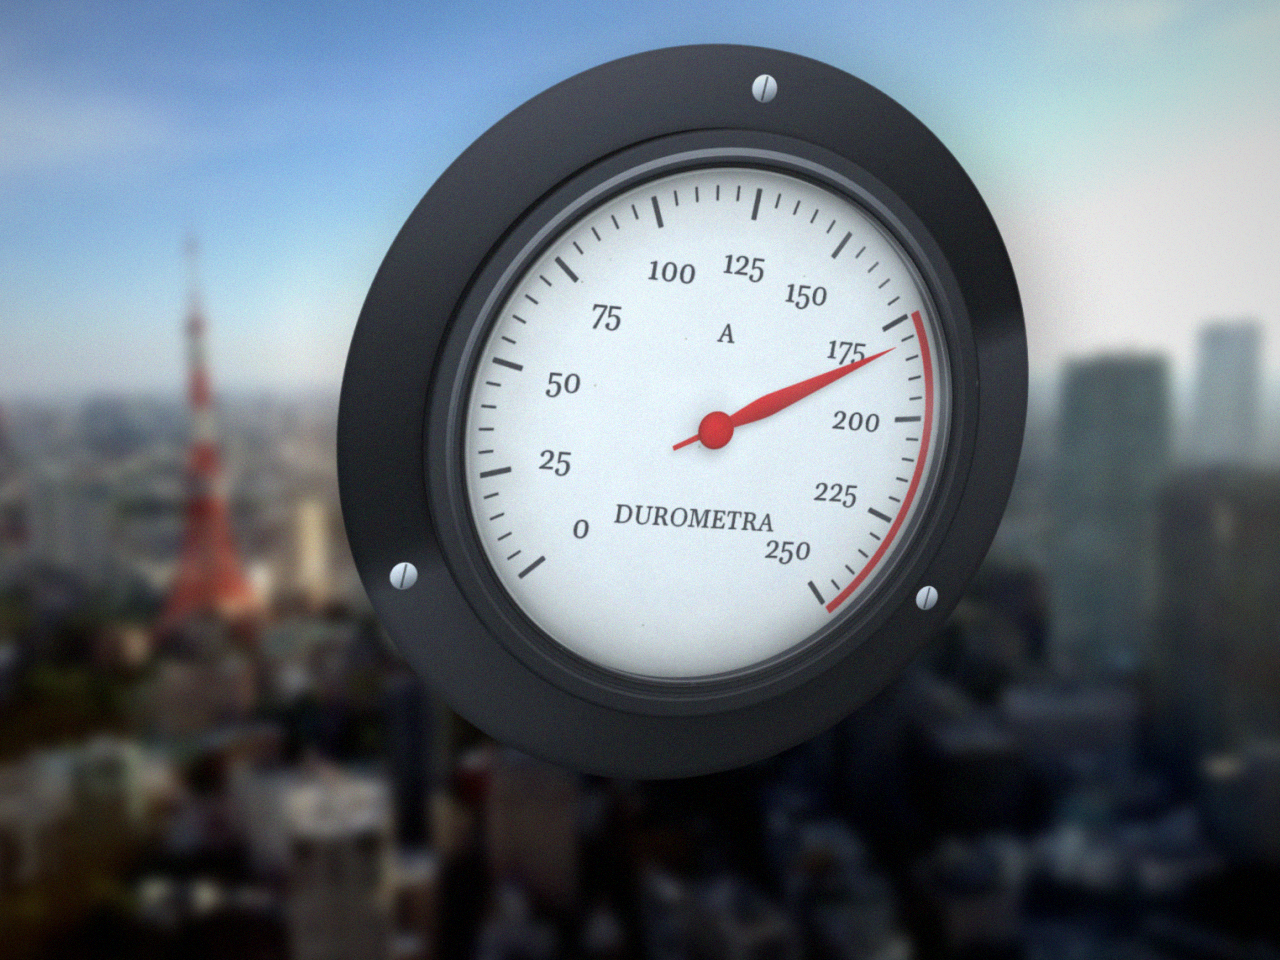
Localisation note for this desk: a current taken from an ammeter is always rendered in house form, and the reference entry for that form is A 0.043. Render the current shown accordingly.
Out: A 180
